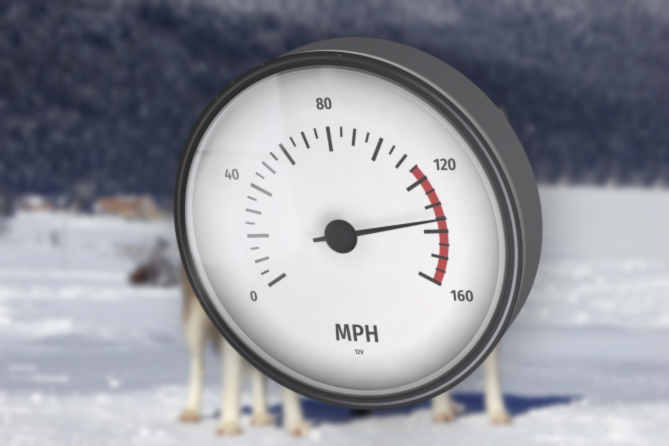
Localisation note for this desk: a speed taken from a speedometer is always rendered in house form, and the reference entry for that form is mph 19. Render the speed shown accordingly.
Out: mph 135
